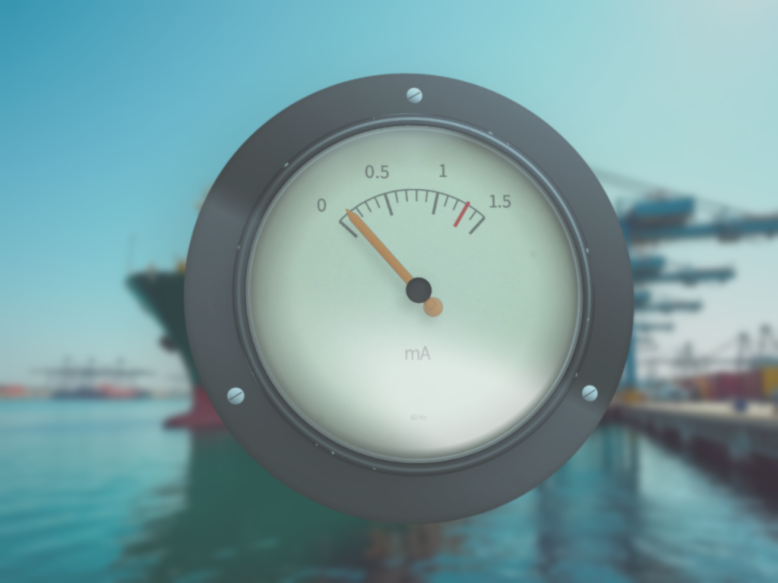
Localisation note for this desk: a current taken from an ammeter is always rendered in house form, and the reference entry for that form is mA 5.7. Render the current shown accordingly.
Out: mA 0.1
